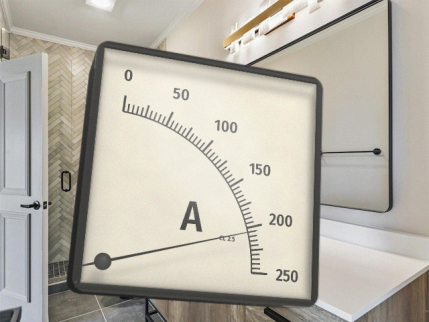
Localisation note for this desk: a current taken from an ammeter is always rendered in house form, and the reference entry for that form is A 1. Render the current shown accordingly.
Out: A 205
